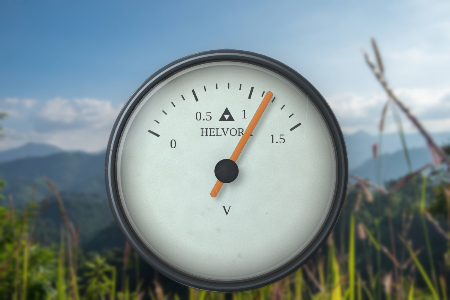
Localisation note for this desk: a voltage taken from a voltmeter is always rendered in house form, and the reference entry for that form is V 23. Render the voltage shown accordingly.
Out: V 1.15
